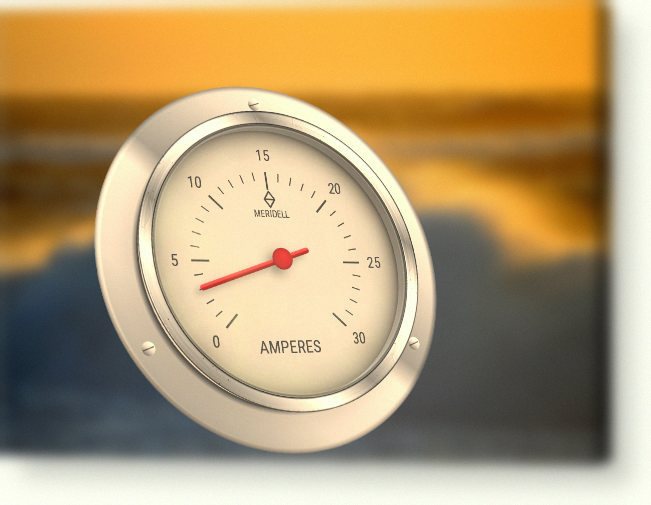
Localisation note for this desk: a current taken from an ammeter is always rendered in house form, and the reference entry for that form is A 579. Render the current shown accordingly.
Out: A 3
